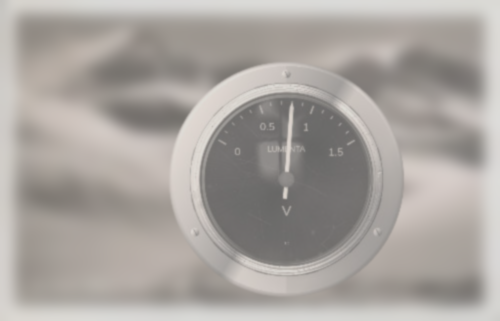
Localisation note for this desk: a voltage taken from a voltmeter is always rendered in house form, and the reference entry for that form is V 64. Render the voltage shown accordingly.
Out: V 0.8
